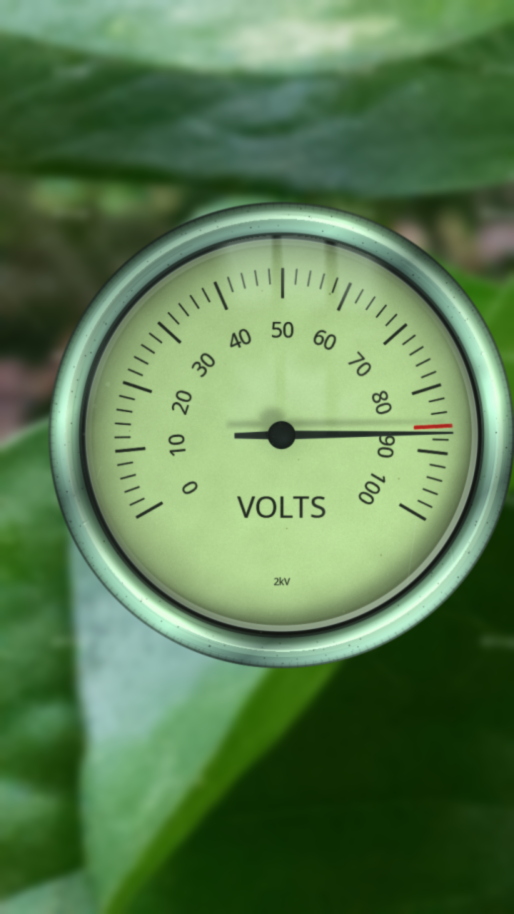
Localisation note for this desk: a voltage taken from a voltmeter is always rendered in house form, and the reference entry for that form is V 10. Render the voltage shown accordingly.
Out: V 87
